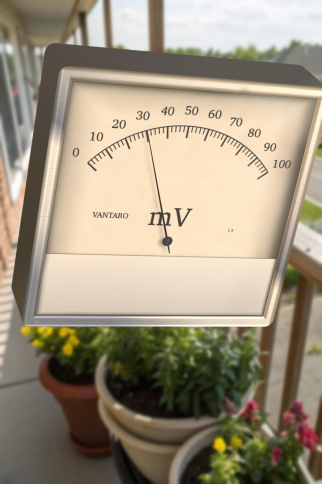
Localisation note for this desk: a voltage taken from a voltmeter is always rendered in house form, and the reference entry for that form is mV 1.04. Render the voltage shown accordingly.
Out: mV 30
